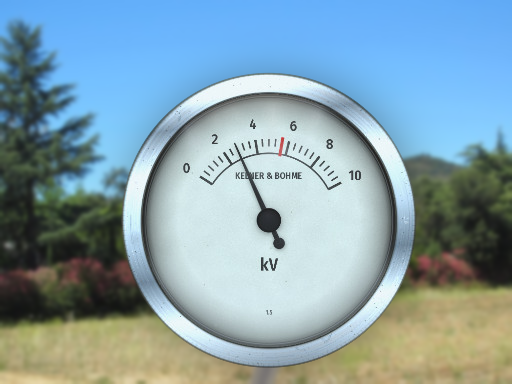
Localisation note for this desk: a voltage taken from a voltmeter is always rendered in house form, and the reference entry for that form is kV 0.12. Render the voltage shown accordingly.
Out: kV 2.8
